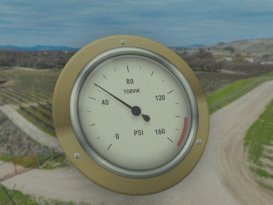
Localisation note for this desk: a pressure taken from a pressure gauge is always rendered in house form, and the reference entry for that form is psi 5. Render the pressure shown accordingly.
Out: psi 50
